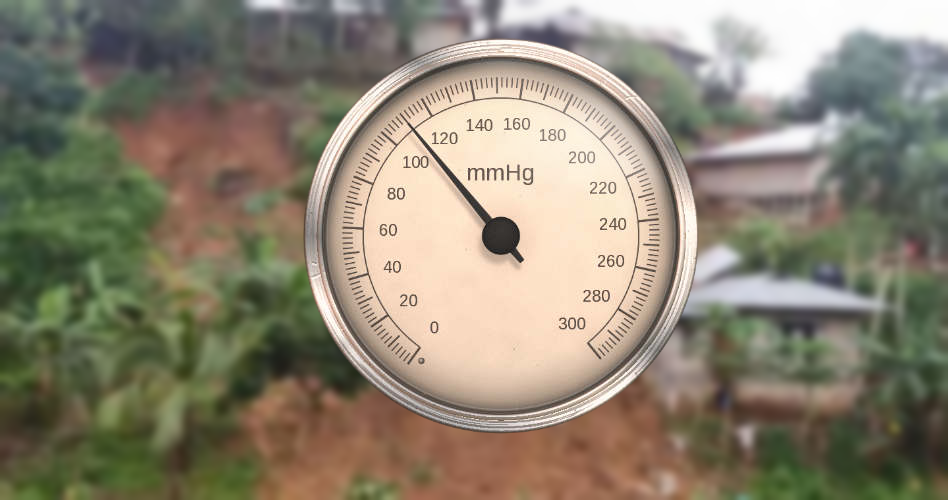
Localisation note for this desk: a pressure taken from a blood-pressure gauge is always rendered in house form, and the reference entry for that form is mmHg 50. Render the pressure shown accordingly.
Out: mmHg 110
